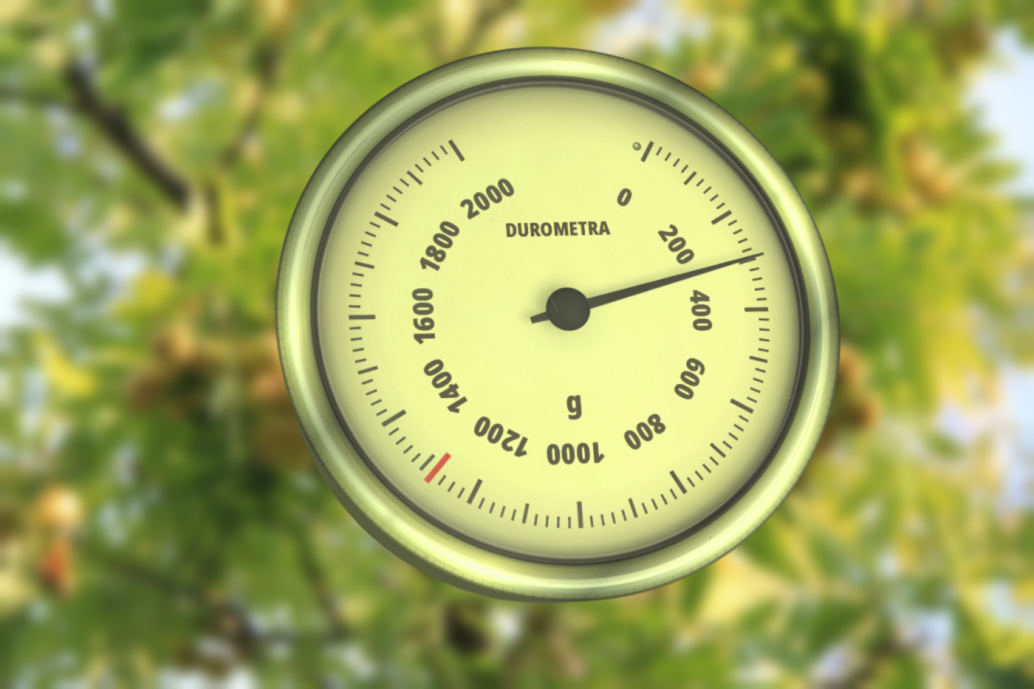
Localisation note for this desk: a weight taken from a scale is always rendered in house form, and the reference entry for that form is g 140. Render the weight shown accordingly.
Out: g 300
